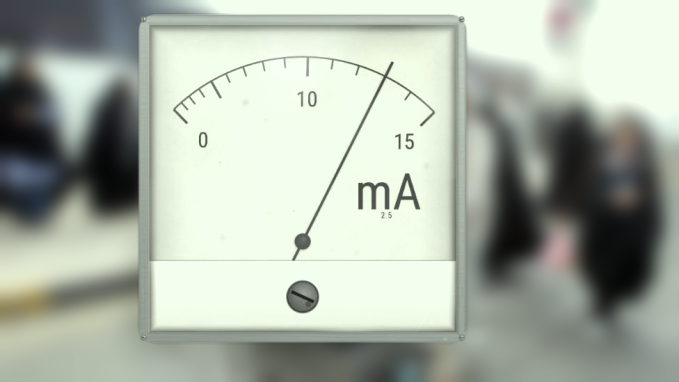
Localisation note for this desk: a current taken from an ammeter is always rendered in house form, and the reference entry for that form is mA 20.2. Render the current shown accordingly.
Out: mA 13
